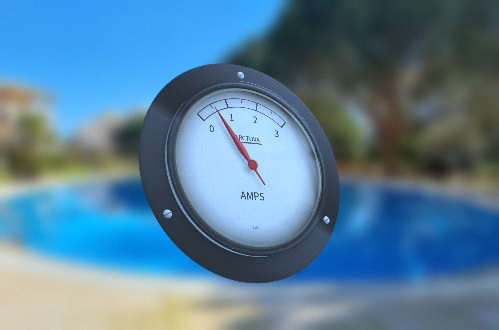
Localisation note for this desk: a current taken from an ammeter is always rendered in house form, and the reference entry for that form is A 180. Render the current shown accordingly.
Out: A 0.5
